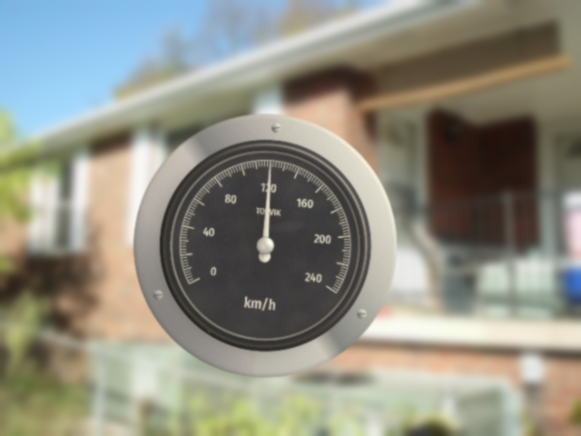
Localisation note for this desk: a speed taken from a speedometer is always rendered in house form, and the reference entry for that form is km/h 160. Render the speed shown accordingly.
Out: km/h 120
